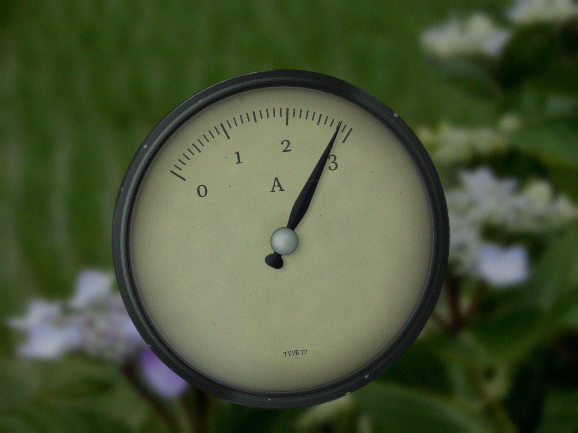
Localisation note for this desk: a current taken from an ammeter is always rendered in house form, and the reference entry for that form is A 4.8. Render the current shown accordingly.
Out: A 2.8
